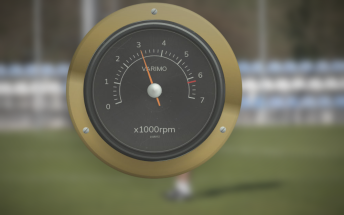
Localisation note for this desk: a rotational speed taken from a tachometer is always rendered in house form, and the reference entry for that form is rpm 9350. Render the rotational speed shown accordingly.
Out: rpm 3000
